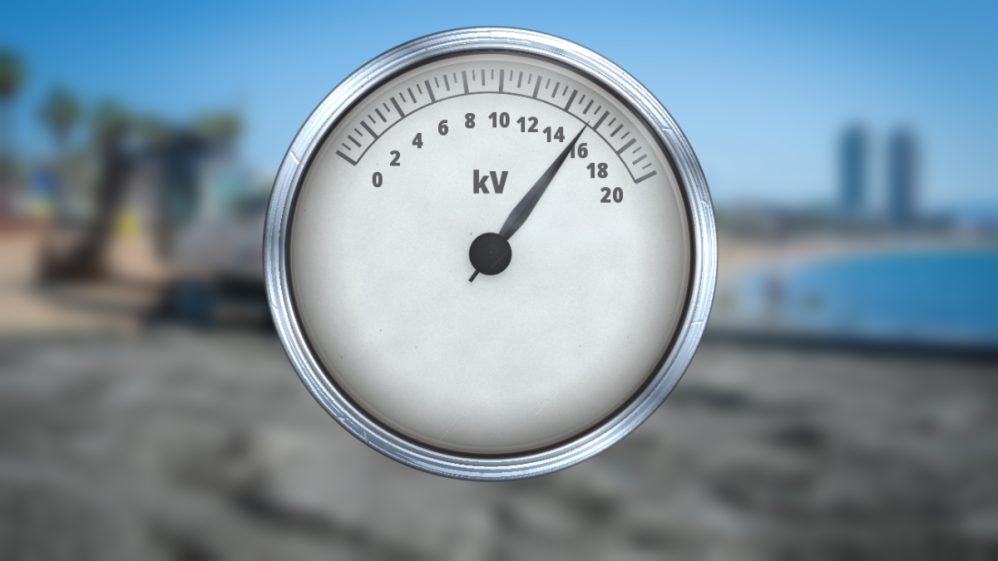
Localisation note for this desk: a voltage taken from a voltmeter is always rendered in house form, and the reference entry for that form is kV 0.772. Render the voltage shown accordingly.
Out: kV 15.5
